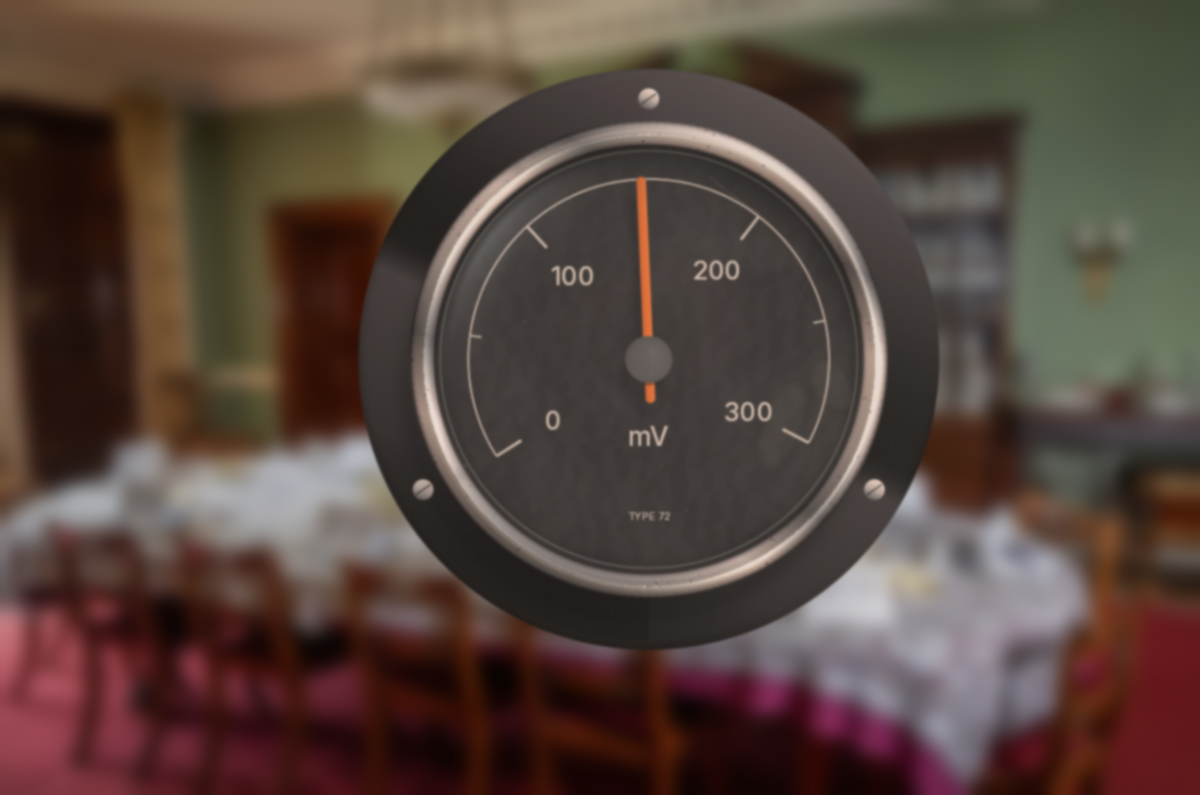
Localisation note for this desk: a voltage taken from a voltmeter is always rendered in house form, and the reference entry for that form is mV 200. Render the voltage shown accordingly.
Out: mV 150
